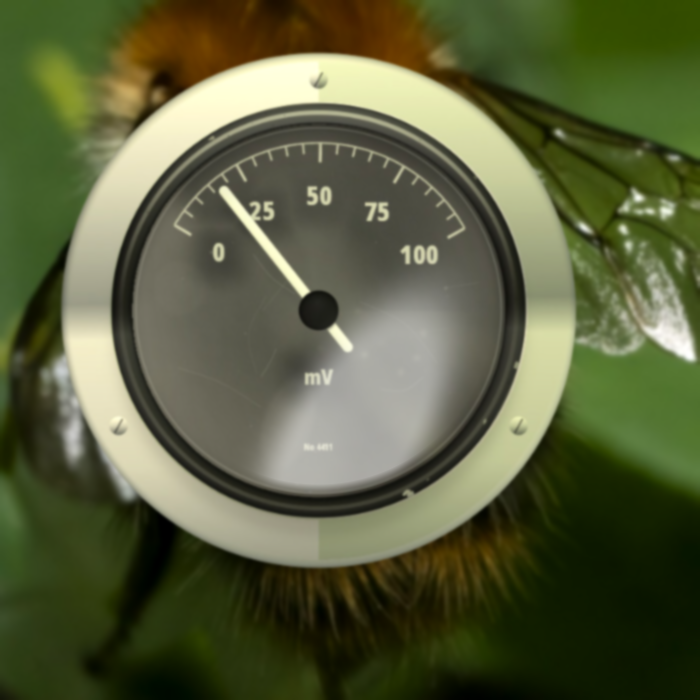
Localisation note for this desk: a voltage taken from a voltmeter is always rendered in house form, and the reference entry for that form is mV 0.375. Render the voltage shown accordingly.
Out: mV 17.5
